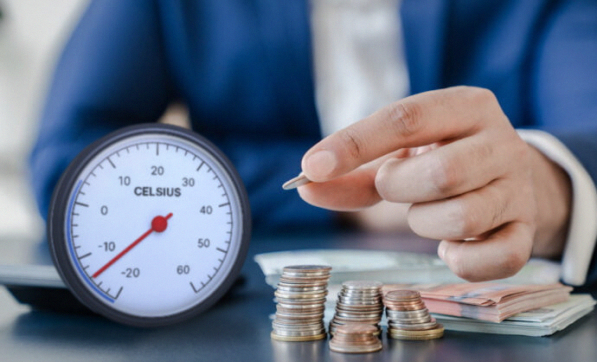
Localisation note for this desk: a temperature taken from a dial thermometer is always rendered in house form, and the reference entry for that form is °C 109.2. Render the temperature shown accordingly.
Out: °C -14
